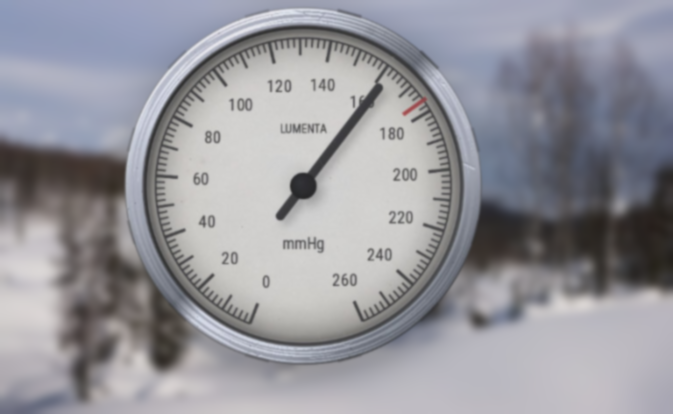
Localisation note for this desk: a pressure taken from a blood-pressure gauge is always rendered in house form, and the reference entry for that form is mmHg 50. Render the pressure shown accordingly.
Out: mmHg 162
